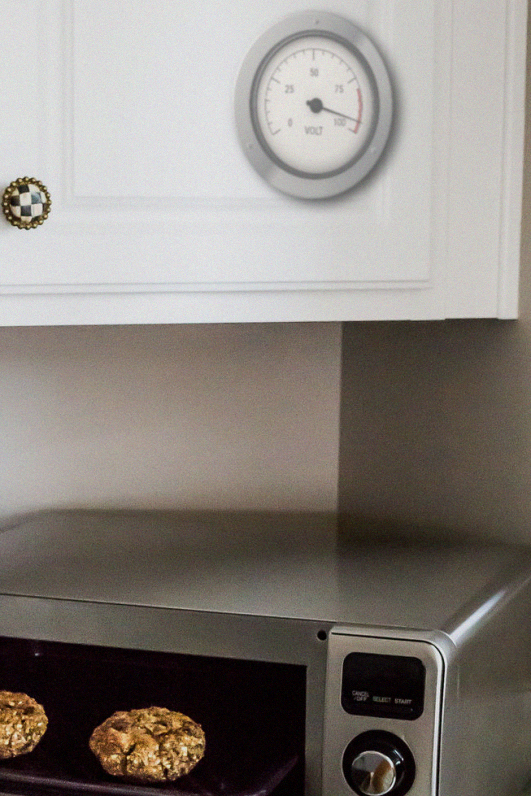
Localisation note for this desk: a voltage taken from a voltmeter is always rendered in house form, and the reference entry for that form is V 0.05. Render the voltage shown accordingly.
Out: V 95
